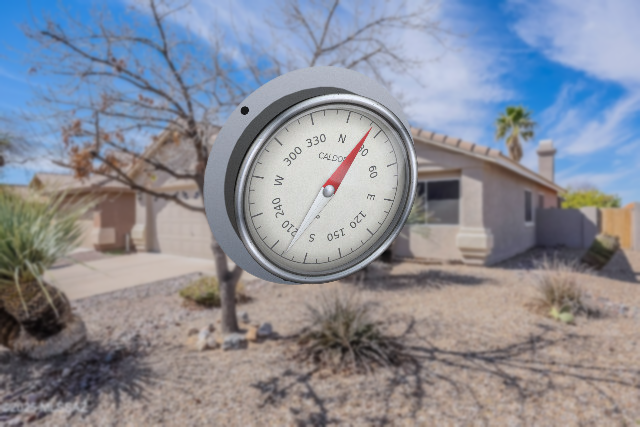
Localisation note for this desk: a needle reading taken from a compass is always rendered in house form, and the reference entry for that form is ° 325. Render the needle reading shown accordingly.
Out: ° 20
